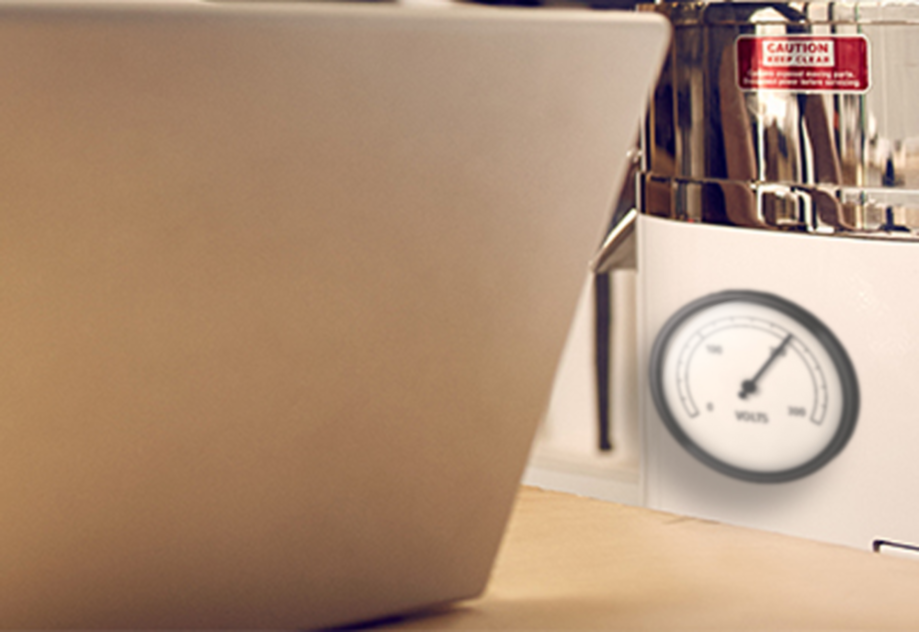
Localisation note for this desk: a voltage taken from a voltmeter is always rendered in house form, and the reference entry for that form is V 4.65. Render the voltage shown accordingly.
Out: V 200
